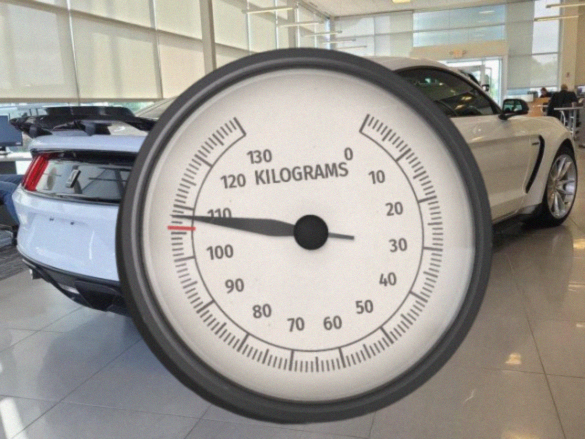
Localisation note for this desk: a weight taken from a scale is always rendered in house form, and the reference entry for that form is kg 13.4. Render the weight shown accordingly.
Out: kg 108
